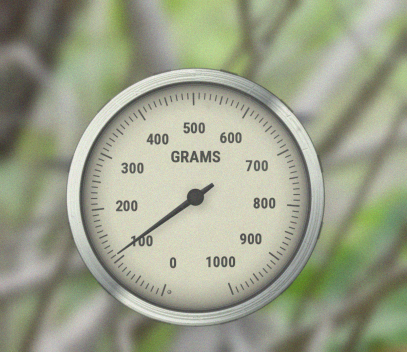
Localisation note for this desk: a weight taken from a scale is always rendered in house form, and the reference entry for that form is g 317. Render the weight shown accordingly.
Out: g 110
